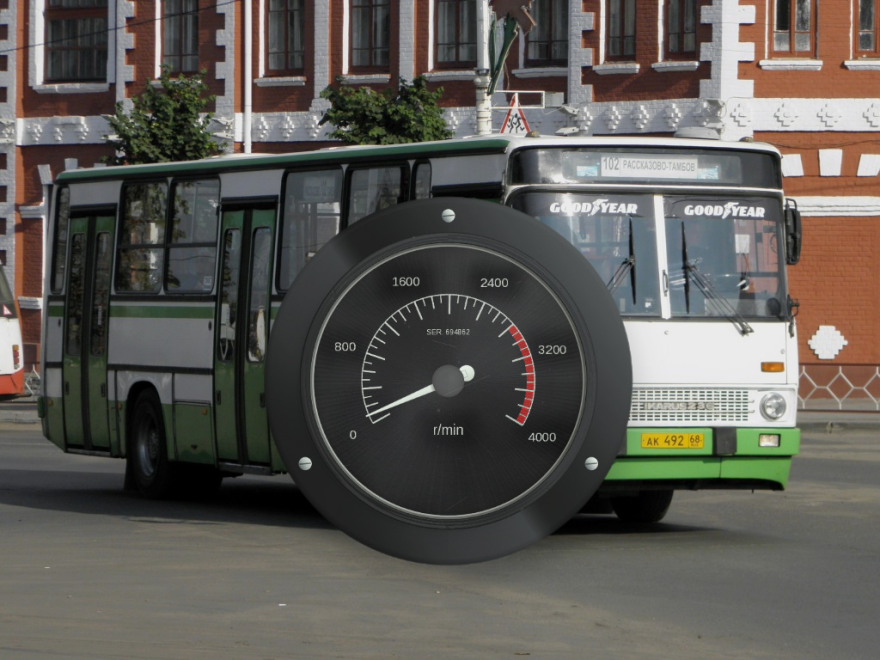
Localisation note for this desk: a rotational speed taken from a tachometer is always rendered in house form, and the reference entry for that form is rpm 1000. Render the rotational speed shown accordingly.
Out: rpm 100
